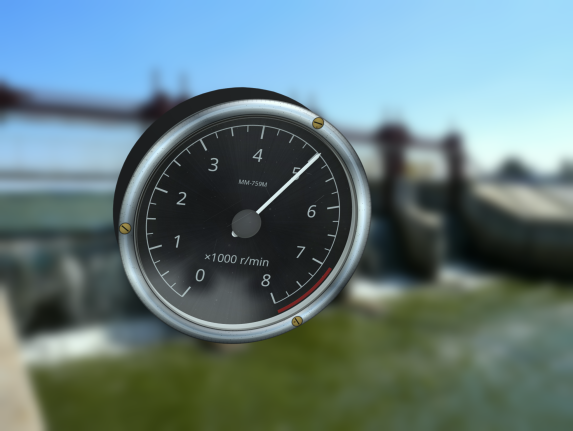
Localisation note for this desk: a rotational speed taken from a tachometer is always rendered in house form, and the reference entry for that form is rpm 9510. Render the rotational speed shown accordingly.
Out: rpm 5000
